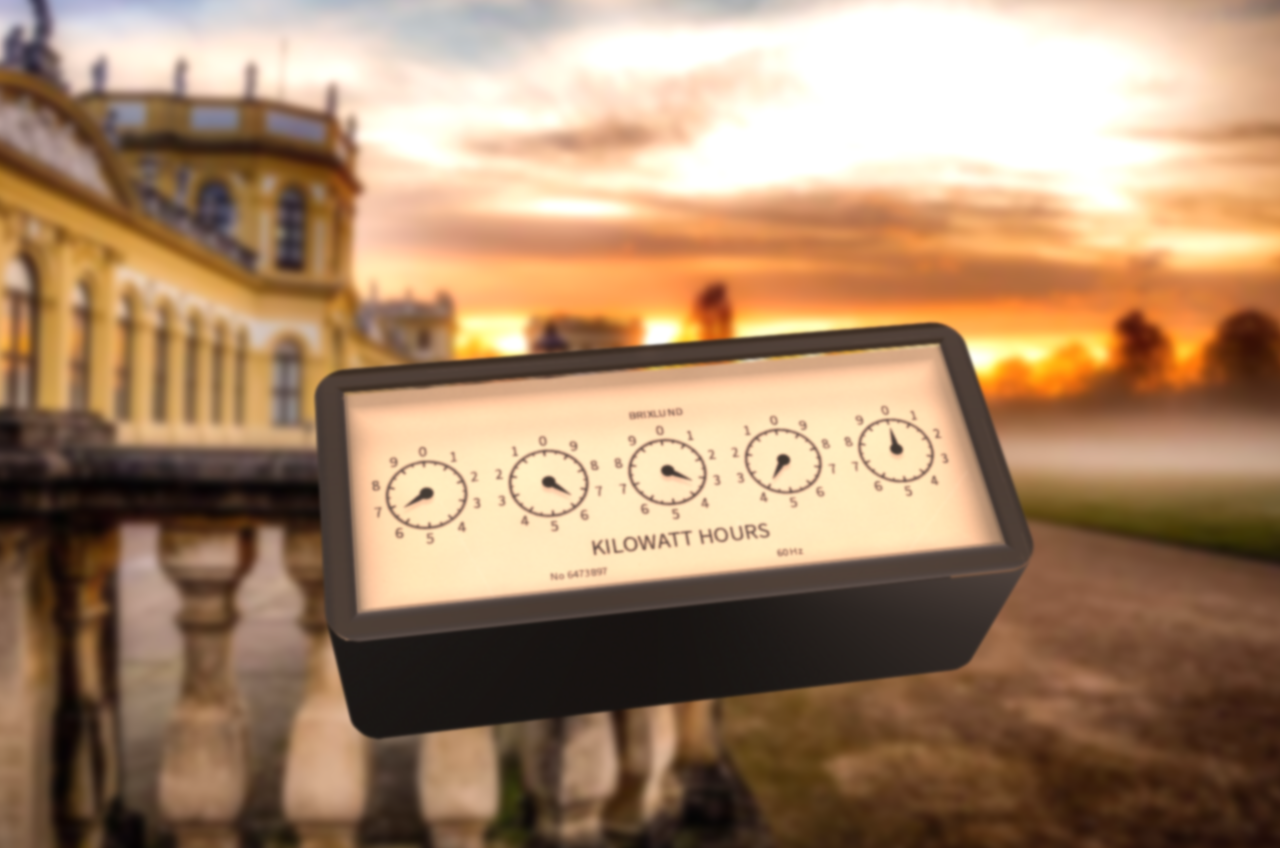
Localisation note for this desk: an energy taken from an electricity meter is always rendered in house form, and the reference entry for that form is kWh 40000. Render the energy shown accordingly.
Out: kWh 66340
